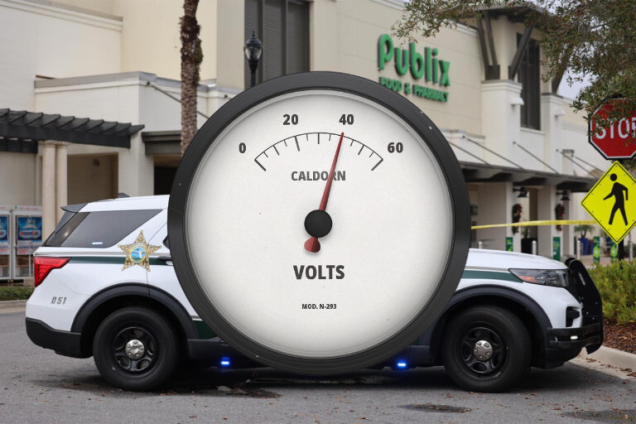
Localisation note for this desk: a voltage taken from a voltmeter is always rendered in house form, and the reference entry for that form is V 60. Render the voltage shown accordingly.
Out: V 40
